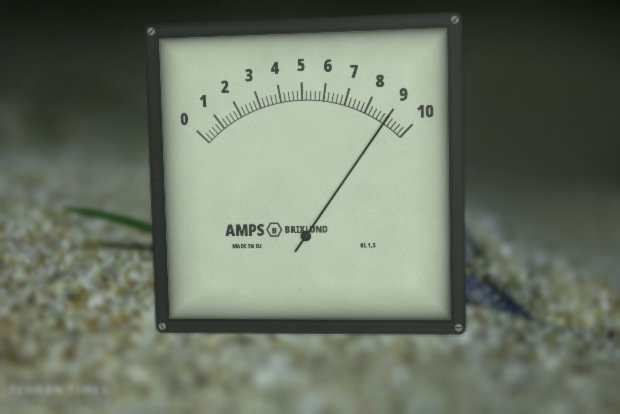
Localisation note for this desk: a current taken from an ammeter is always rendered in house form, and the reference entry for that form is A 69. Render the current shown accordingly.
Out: A 9
